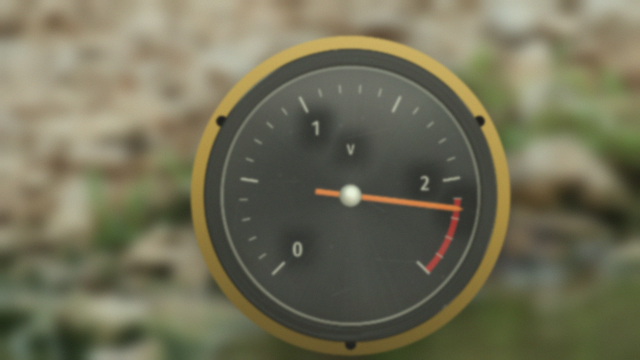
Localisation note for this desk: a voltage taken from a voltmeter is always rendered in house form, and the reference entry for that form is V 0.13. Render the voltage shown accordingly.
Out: V 2.15
